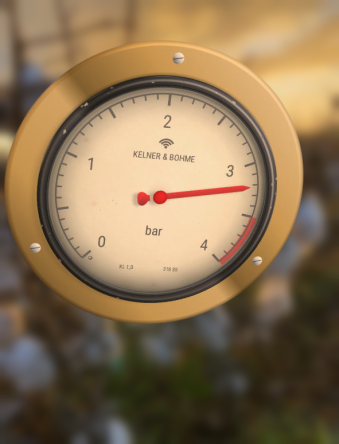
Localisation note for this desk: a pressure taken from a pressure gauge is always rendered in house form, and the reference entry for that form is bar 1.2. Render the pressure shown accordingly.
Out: bar 3.2
